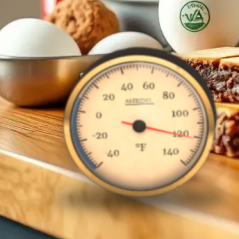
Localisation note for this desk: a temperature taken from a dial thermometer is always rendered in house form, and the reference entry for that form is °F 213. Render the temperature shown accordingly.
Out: °F 120
